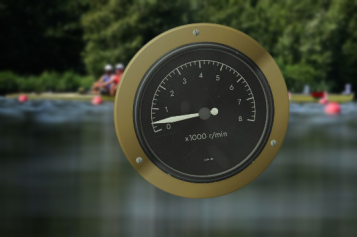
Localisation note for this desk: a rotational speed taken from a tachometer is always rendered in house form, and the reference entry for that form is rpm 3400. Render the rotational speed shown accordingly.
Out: rpm 400
